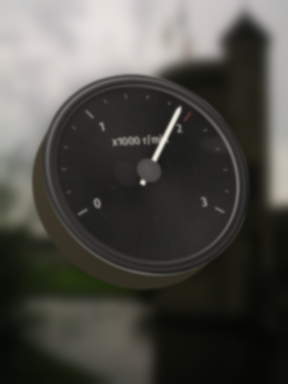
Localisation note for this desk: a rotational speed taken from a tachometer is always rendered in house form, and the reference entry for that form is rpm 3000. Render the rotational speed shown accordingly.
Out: rpm 1900
